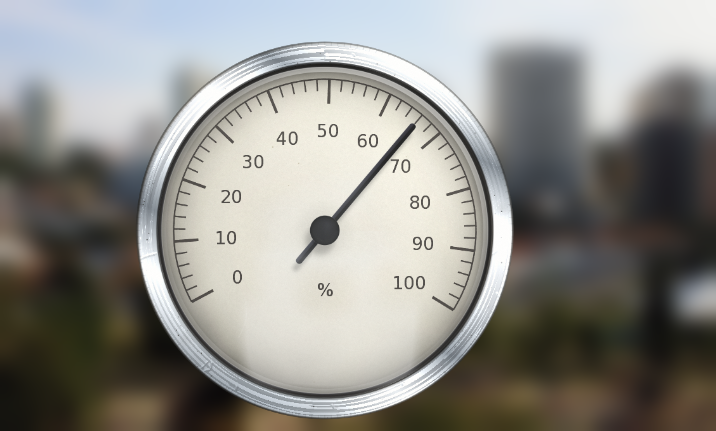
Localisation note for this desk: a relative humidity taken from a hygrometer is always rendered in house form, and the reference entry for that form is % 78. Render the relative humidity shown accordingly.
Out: % 66
